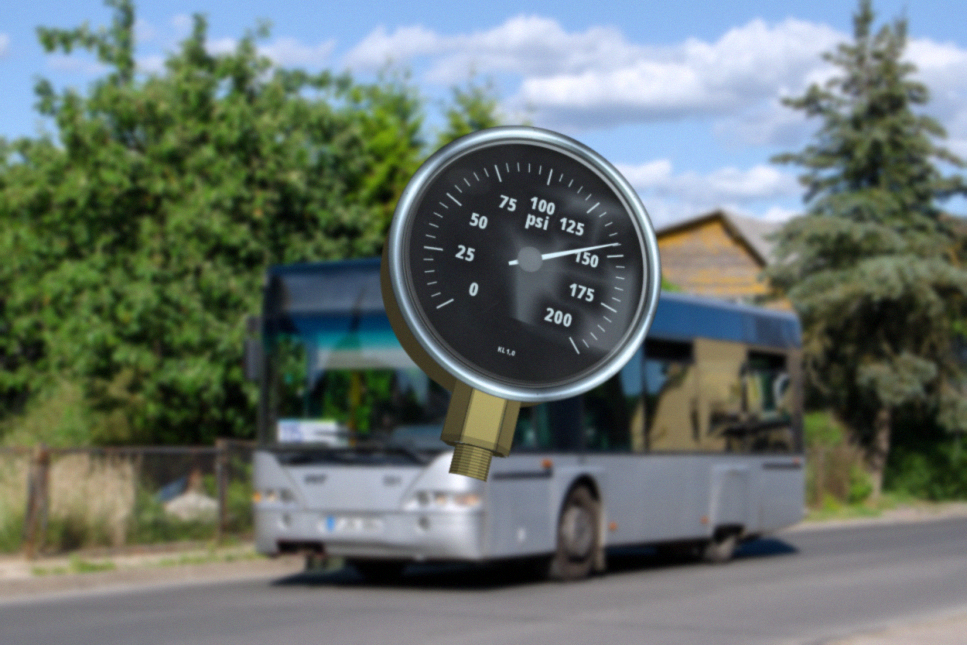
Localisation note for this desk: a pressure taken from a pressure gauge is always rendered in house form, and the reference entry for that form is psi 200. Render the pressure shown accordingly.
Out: psi 145
